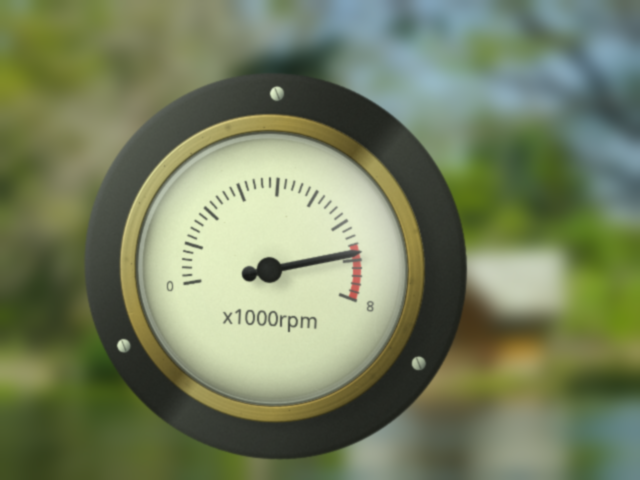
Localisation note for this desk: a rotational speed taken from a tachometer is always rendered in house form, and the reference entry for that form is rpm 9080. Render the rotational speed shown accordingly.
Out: rpm 6800
